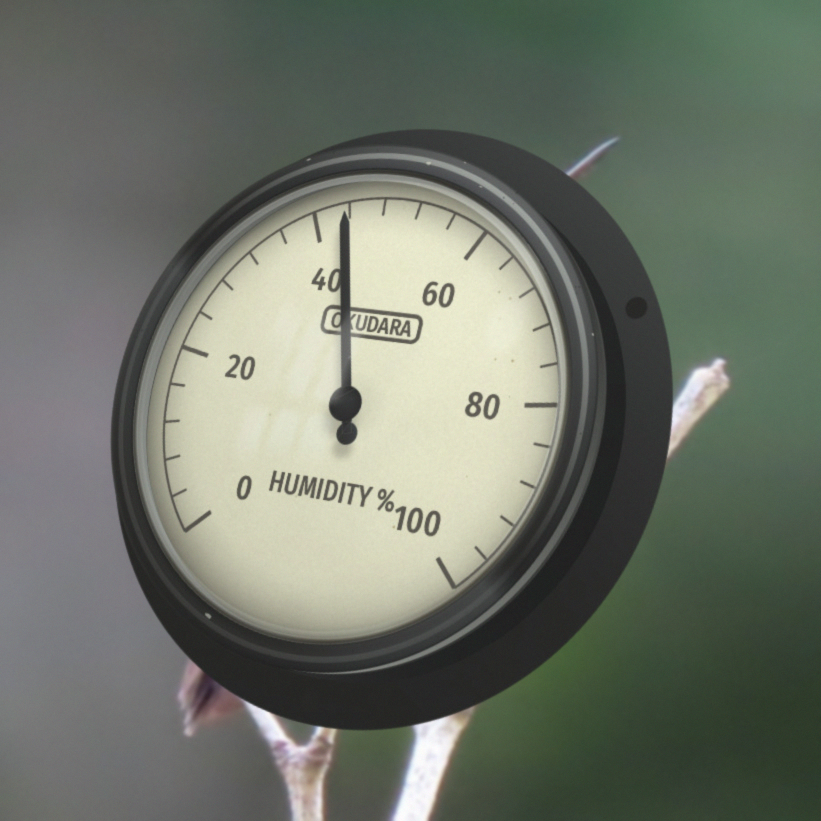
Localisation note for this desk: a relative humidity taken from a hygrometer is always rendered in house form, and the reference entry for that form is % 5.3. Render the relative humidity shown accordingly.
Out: % 44
